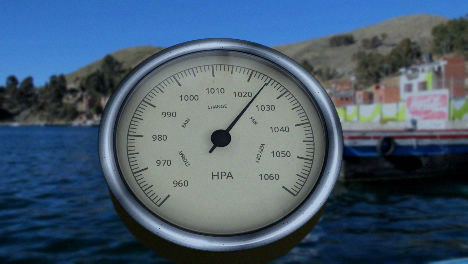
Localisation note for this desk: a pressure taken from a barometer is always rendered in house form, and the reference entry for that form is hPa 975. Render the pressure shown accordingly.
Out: hPa 1025
